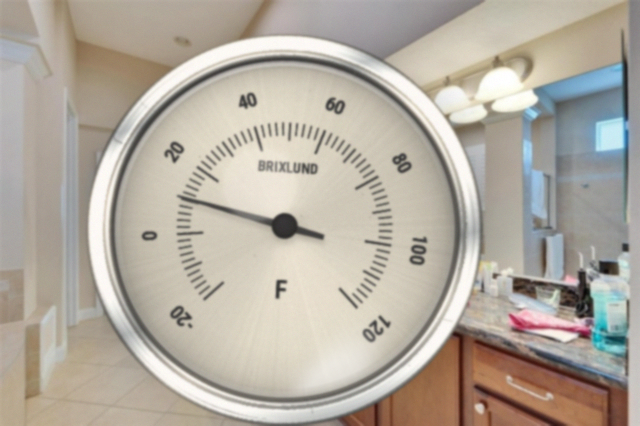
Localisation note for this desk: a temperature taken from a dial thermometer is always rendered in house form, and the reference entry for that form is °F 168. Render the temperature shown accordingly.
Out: °F 10
